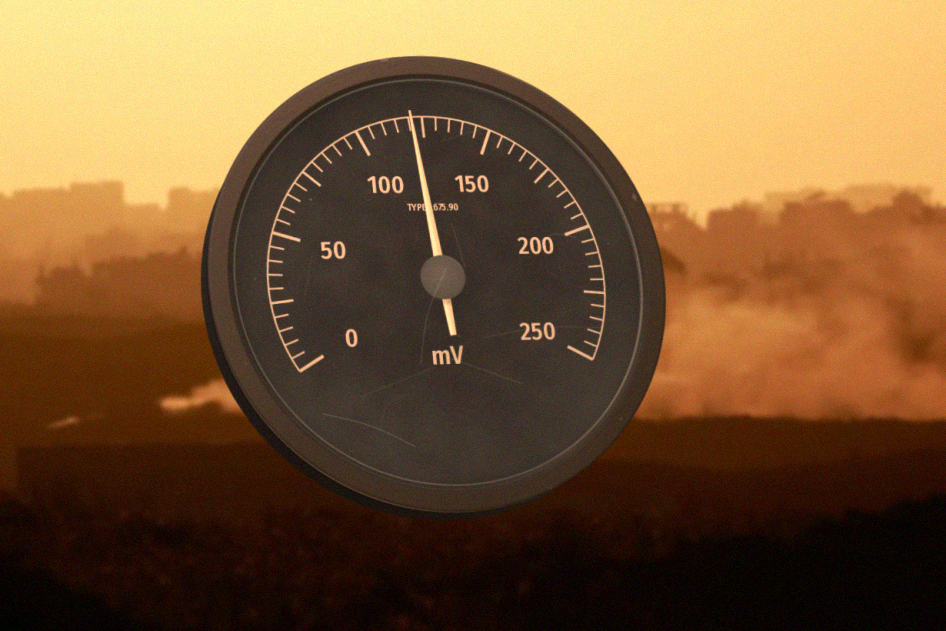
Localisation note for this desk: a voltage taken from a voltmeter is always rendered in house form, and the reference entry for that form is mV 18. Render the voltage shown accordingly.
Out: mV 120
